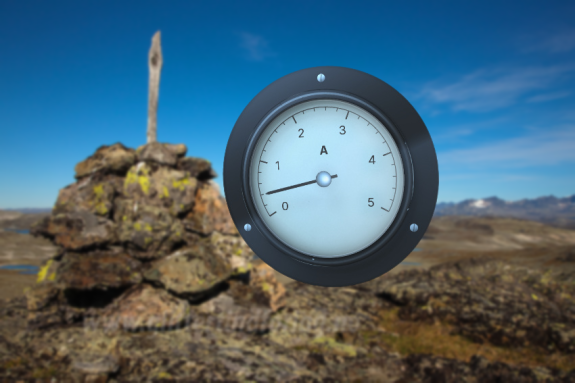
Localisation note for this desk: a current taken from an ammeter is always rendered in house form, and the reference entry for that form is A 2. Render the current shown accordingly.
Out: A 0.4
